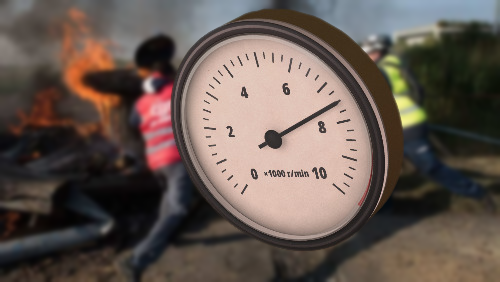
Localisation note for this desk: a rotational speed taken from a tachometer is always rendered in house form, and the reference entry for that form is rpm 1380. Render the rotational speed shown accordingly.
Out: rpm 7500
